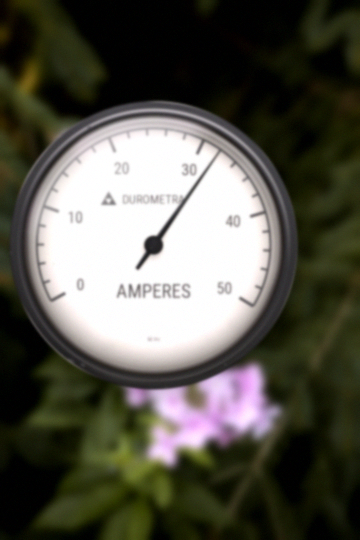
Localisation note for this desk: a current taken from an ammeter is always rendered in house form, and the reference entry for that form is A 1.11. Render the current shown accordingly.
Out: A 32
